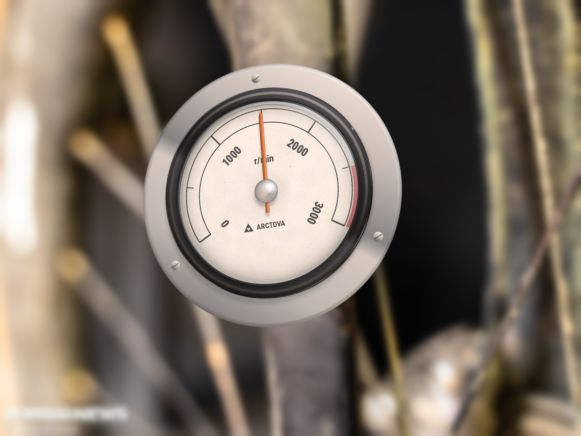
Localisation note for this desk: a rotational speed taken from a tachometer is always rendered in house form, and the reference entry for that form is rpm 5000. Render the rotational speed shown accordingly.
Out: rpm 1500
